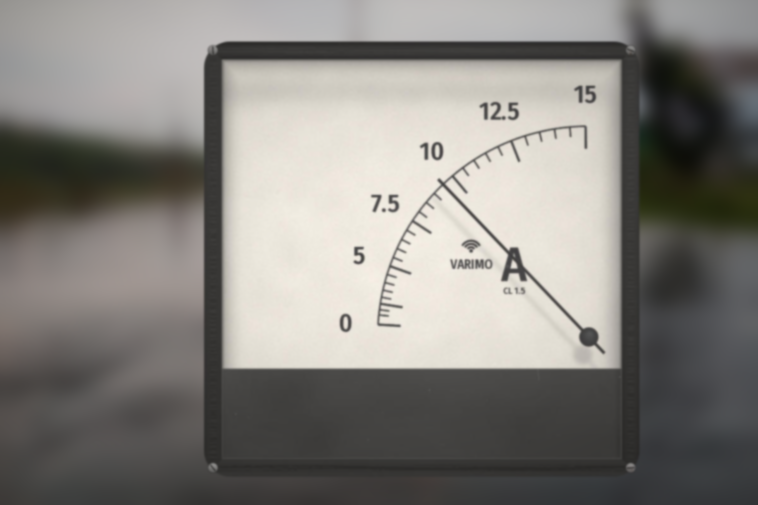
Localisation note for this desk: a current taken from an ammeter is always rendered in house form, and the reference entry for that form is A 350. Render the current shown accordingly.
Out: A 9.5
